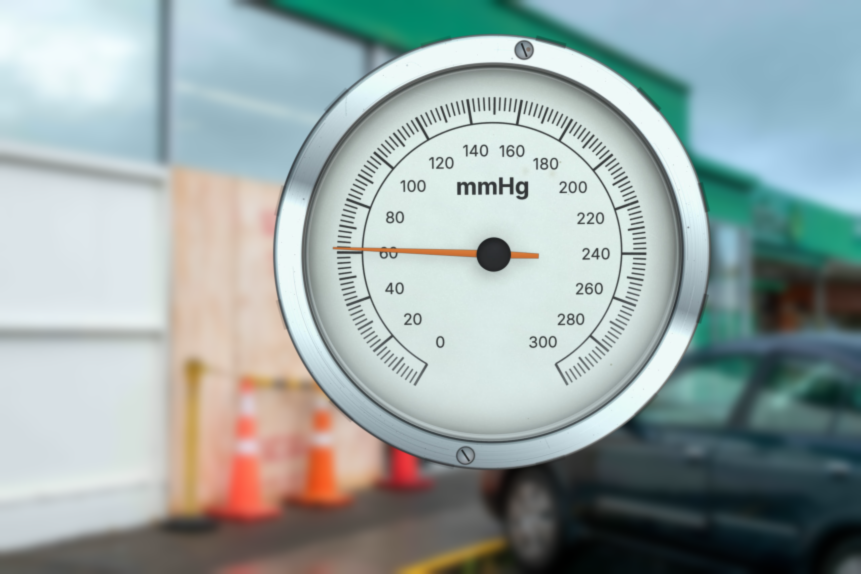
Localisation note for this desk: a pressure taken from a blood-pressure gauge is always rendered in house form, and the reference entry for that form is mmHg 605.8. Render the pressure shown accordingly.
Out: mmHg 62
